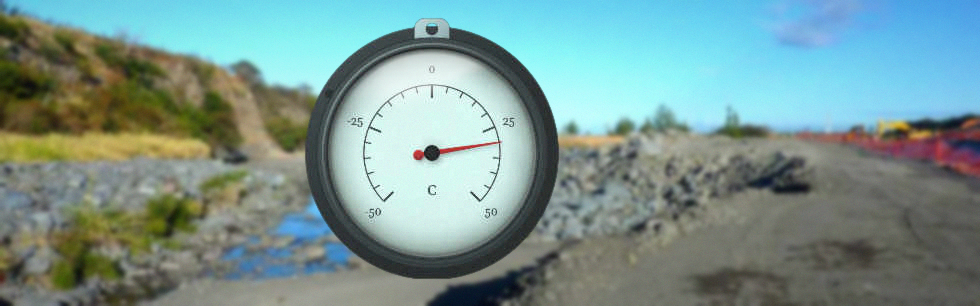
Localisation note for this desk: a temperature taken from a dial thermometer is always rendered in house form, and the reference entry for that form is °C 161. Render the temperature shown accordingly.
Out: °C 30
